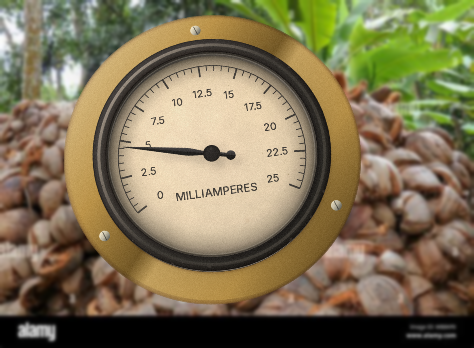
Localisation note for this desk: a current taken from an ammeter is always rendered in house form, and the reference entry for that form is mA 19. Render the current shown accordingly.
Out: mA 4.5
